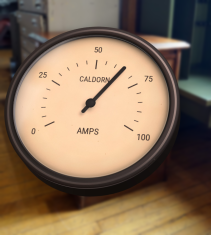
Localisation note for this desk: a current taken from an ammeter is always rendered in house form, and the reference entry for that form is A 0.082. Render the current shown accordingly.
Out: A 65
